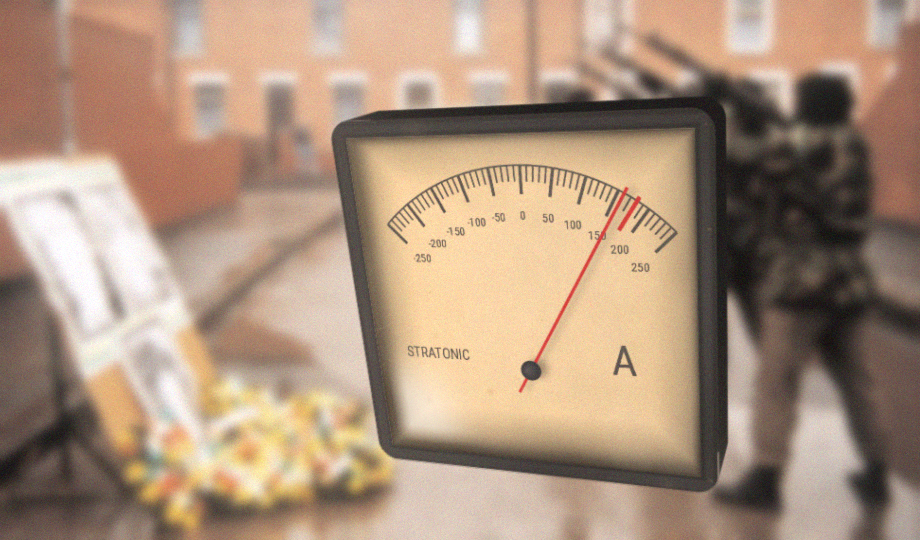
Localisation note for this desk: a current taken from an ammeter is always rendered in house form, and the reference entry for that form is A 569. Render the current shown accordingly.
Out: A 160
